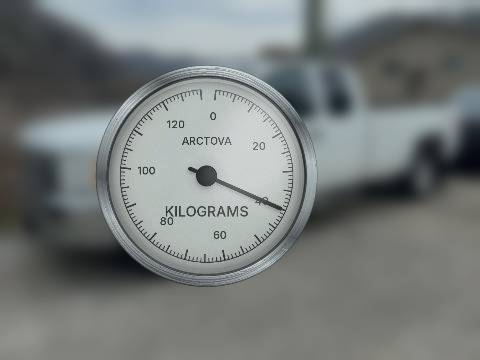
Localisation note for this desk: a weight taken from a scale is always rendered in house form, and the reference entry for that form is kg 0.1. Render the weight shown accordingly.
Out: kg 40
